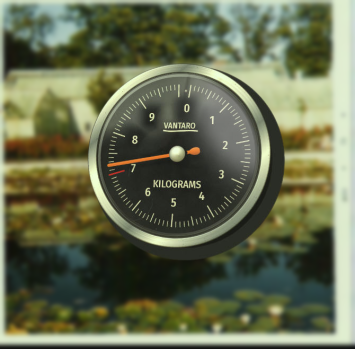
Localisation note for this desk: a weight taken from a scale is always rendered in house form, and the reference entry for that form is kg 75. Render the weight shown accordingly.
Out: kg 7.2
